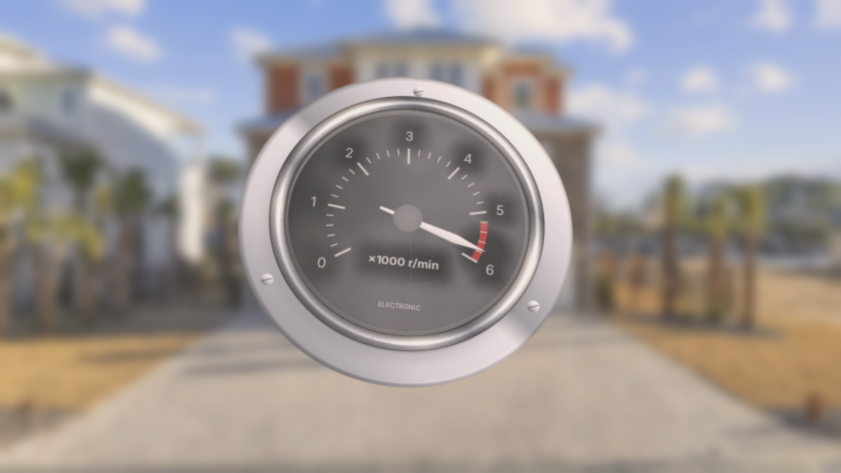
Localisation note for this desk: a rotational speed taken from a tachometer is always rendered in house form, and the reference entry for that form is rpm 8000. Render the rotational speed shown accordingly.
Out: rpm 5800
